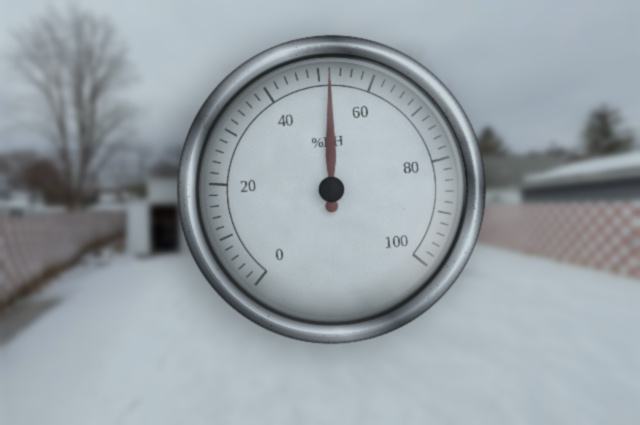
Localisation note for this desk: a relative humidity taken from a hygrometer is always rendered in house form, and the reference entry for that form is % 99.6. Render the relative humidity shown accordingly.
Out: % 52
